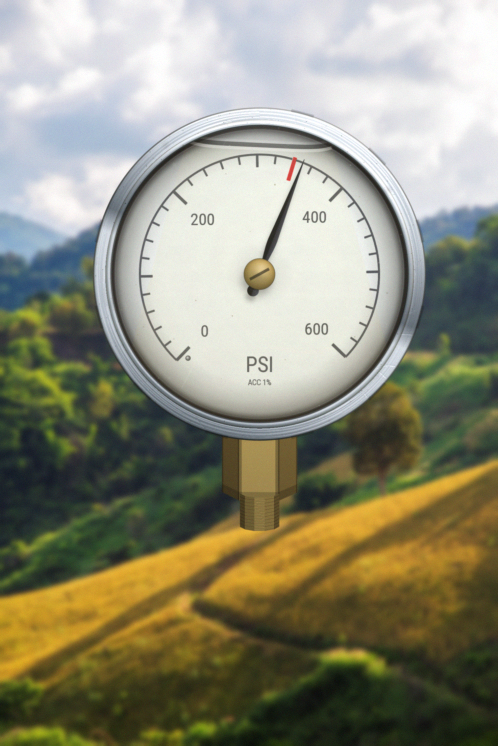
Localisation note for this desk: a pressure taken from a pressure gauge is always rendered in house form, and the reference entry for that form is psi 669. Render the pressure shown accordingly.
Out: psi 350
